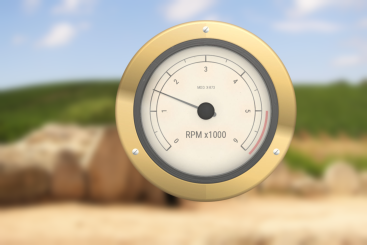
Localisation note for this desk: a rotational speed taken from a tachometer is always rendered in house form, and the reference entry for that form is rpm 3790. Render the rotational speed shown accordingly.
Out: rpm 1500
